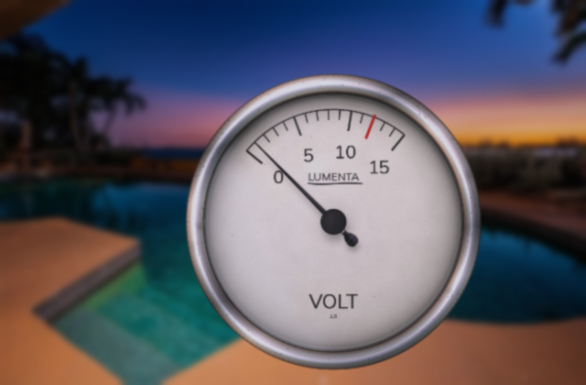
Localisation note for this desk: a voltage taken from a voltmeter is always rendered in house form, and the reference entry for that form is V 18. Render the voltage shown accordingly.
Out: V 1
